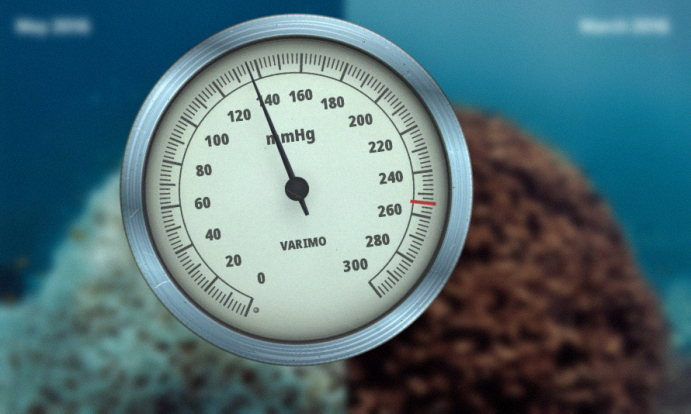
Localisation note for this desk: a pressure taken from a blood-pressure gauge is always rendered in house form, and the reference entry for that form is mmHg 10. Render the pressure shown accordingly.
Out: mmHg 136
